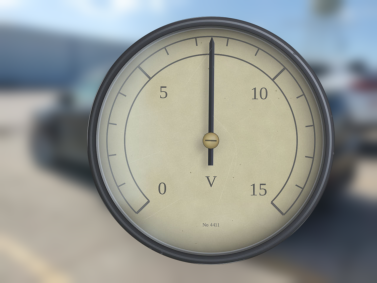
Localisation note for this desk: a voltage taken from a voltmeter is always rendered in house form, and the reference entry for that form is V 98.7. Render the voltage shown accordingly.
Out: V 7.5
